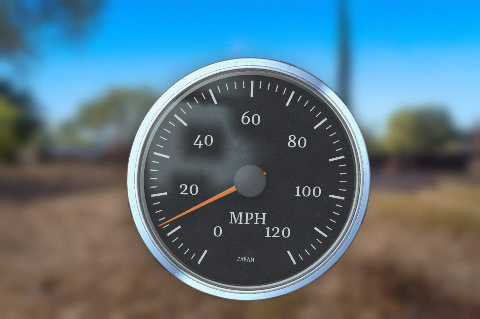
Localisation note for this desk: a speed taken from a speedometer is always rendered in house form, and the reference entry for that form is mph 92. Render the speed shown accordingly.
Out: mph 13
